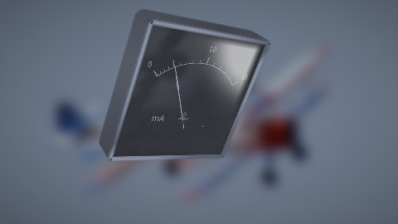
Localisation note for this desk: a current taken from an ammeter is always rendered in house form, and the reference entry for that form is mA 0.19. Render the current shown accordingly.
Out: mA 5
